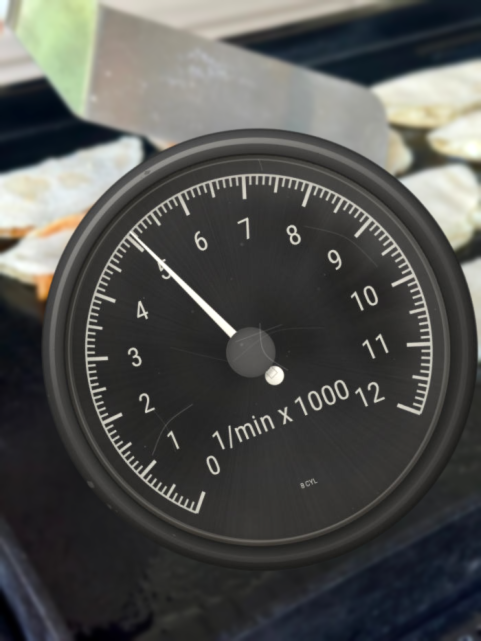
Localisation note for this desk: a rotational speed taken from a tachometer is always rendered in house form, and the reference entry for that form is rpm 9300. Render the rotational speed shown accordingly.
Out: rpm 5100
